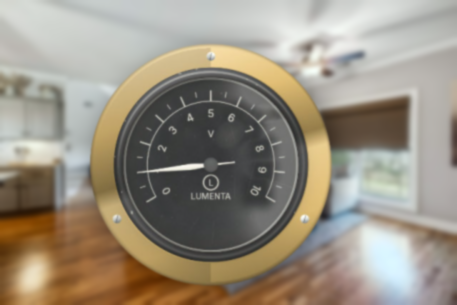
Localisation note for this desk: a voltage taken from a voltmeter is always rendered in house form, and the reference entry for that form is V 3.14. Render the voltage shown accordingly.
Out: V 1
